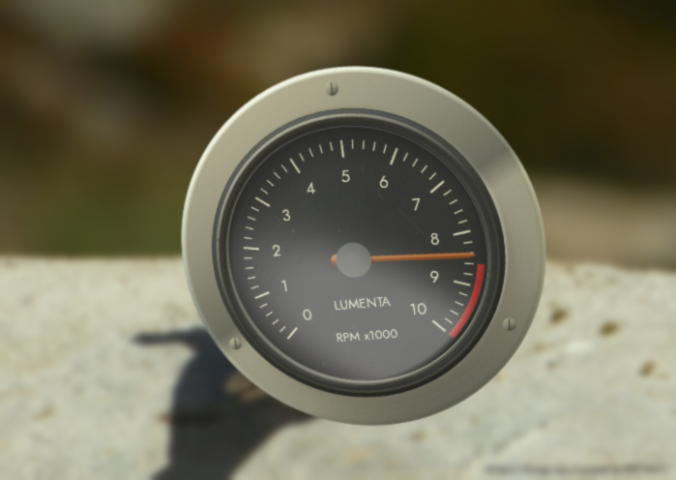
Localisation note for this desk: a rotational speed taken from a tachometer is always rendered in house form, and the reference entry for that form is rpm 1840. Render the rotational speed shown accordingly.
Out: rpm 8400
